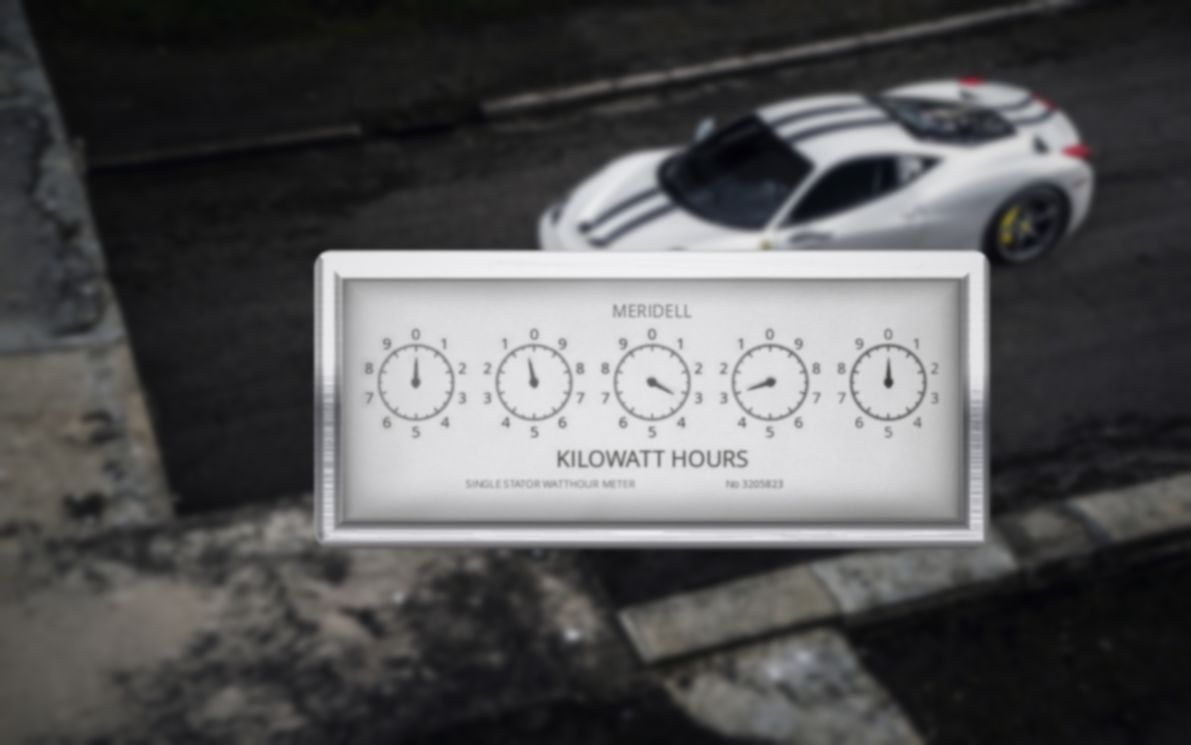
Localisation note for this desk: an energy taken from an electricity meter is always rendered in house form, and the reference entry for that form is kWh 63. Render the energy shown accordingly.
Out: kWh 330
